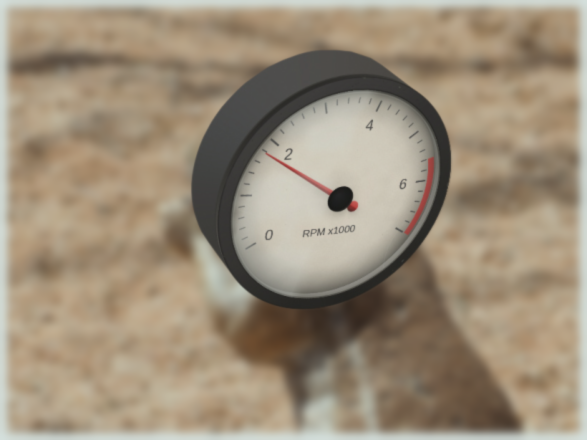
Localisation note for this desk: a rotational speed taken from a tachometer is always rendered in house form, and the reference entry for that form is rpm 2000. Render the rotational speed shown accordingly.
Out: rpm 1800
